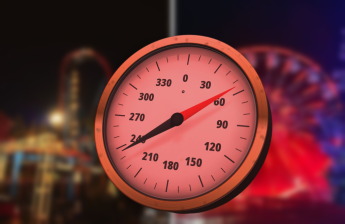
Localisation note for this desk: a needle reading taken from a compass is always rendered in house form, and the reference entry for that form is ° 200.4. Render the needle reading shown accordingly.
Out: ° 55
